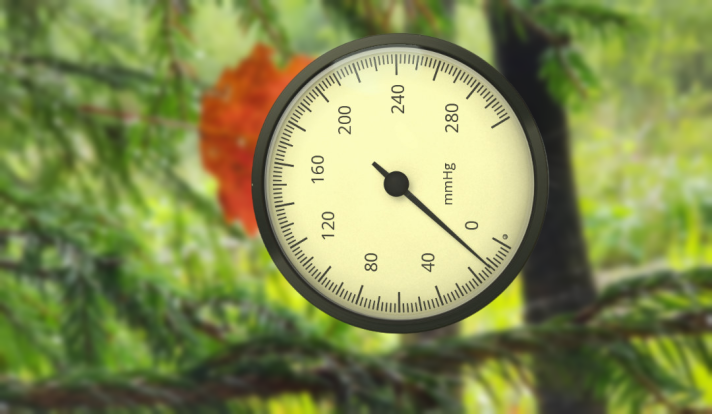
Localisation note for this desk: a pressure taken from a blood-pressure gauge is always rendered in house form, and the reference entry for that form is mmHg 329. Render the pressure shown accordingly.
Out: mmHg 12
